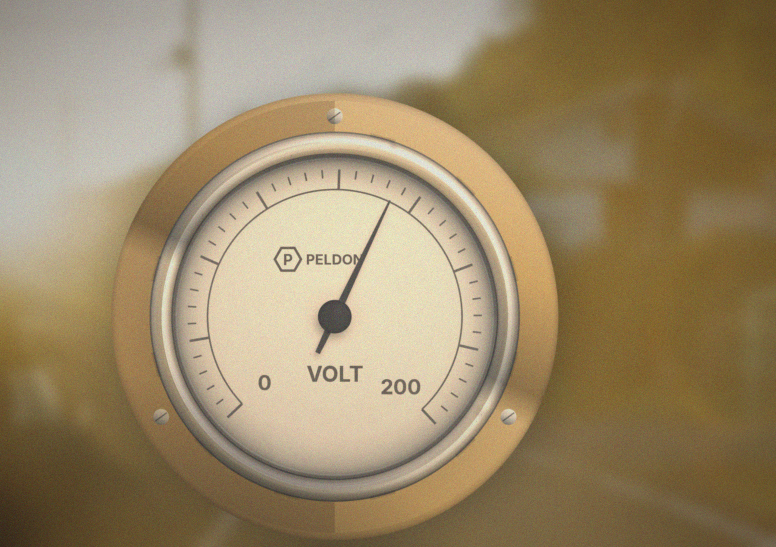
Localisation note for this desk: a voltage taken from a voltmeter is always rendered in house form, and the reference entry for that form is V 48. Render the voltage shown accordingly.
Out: V 117.5
